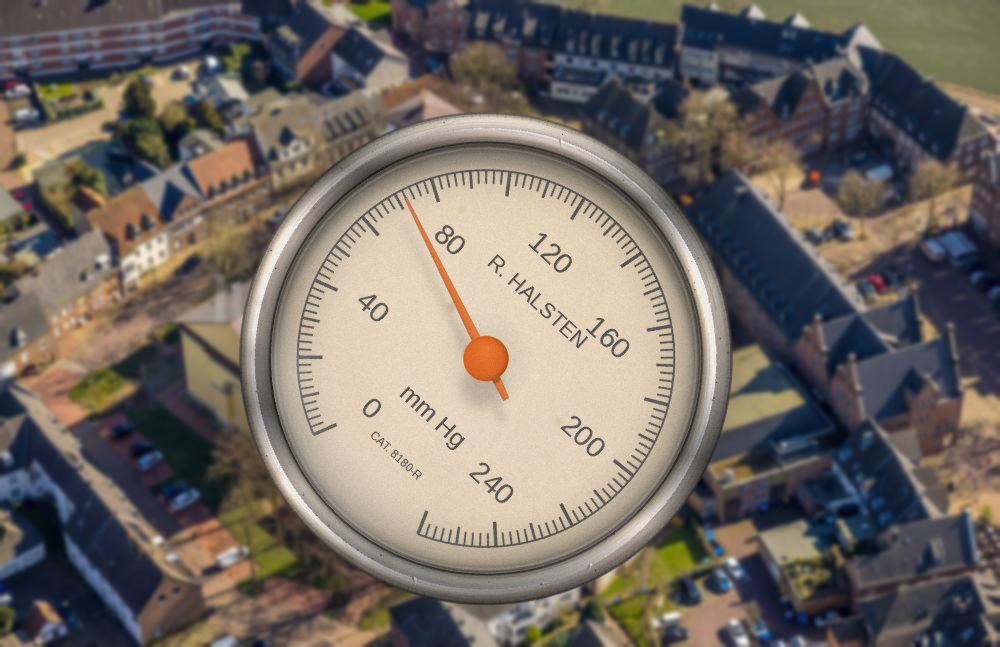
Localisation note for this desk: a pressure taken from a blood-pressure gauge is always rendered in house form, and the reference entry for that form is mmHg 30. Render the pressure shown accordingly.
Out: mmHg 72
